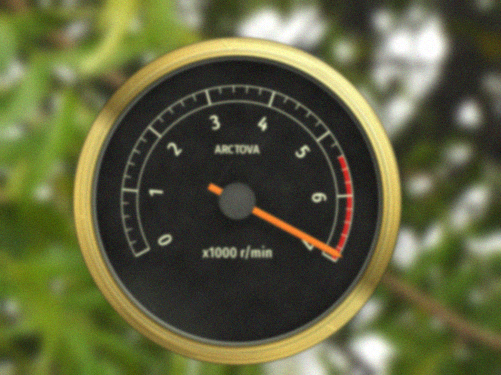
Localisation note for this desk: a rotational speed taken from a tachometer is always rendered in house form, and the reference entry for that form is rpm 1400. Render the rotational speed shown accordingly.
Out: rpm 6900
